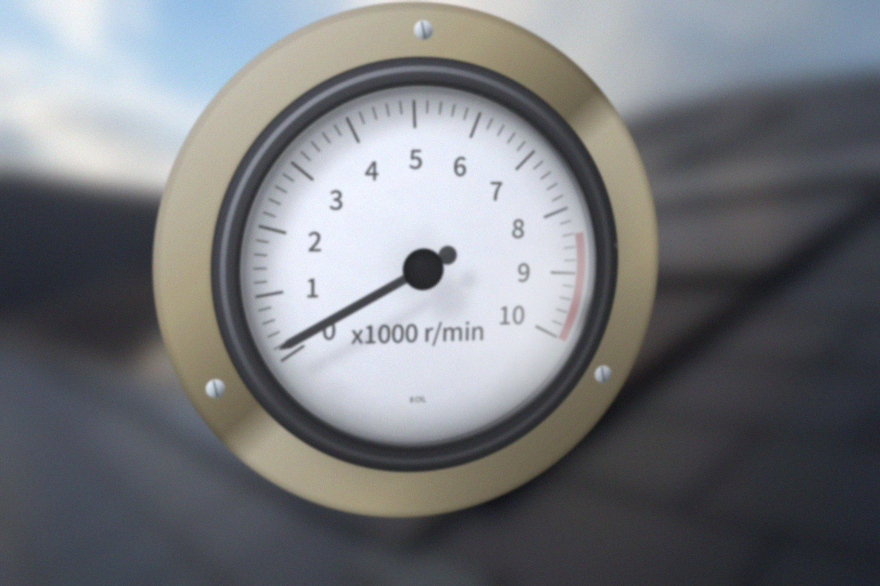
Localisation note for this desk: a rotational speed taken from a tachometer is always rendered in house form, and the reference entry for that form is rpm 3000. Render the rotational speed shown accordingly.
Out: rpm 200
